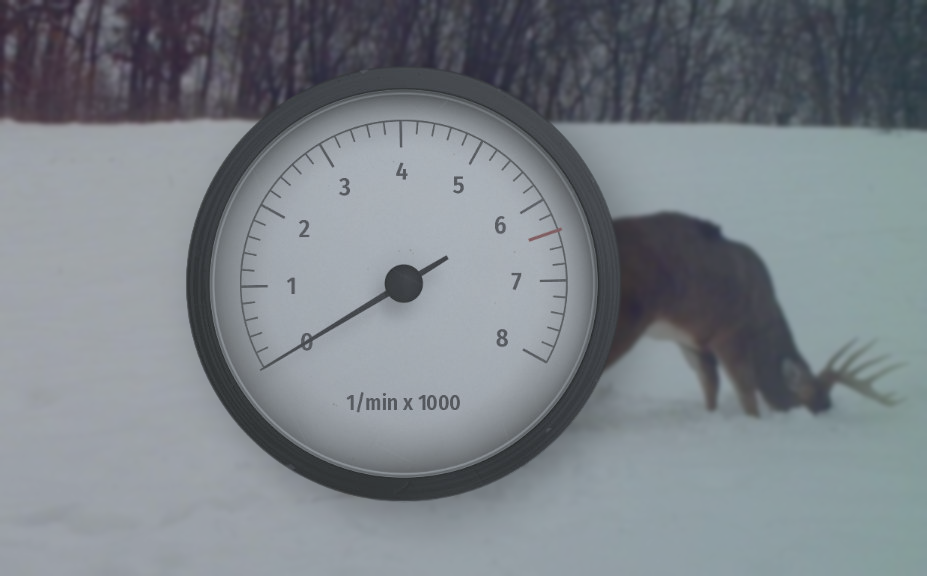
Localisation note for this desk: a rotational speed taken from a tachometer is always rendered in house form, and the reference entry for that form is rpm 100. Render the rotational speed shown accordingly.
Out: rpm 0
